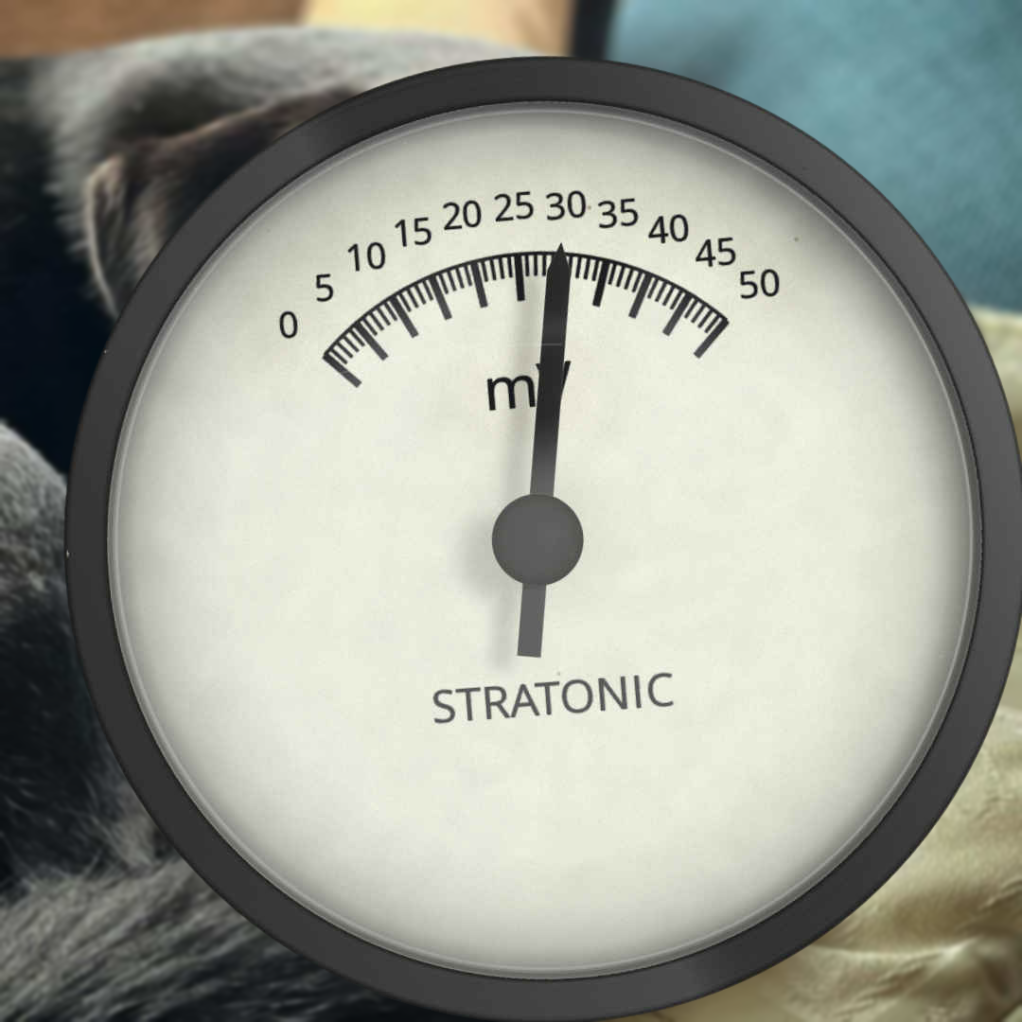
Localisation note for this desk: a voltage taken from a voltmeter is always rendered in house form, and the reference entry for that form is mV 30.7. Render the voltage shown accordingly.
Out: mV 30
